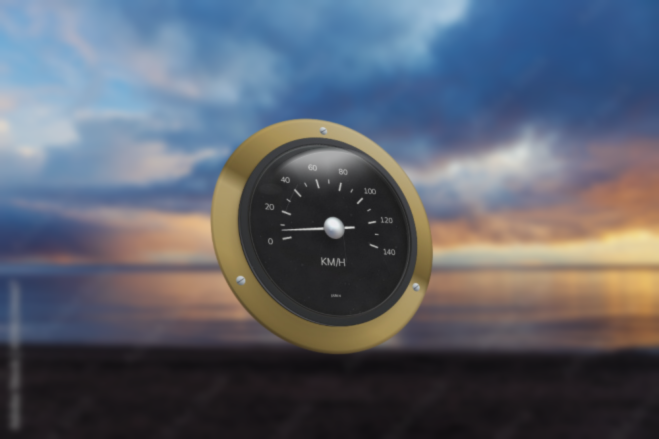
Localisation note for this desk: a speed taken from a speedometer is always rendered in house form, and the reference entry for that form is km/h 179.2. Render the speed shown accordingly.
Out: km/h 5
